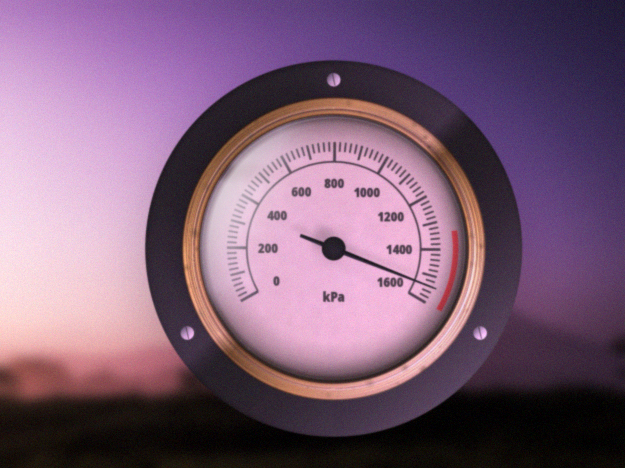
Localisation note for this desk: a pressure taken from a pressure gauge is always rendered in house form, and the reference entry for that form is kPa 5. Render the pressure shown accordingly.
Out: kPa 1540
